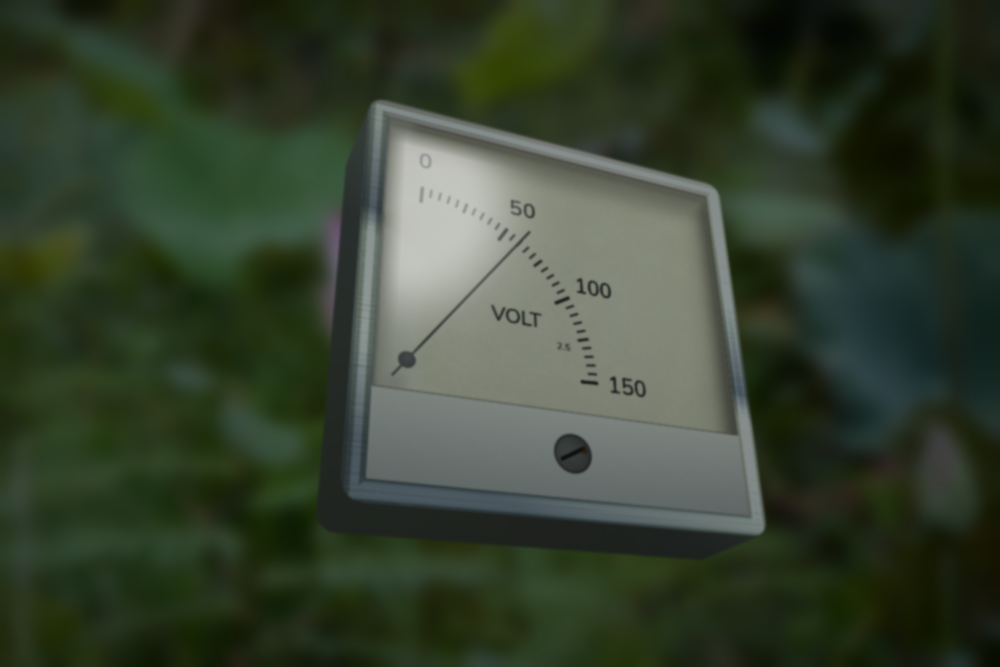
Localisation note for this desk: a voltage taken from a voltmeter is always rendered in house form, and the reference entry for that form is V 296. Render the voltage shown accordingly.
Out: V 60
